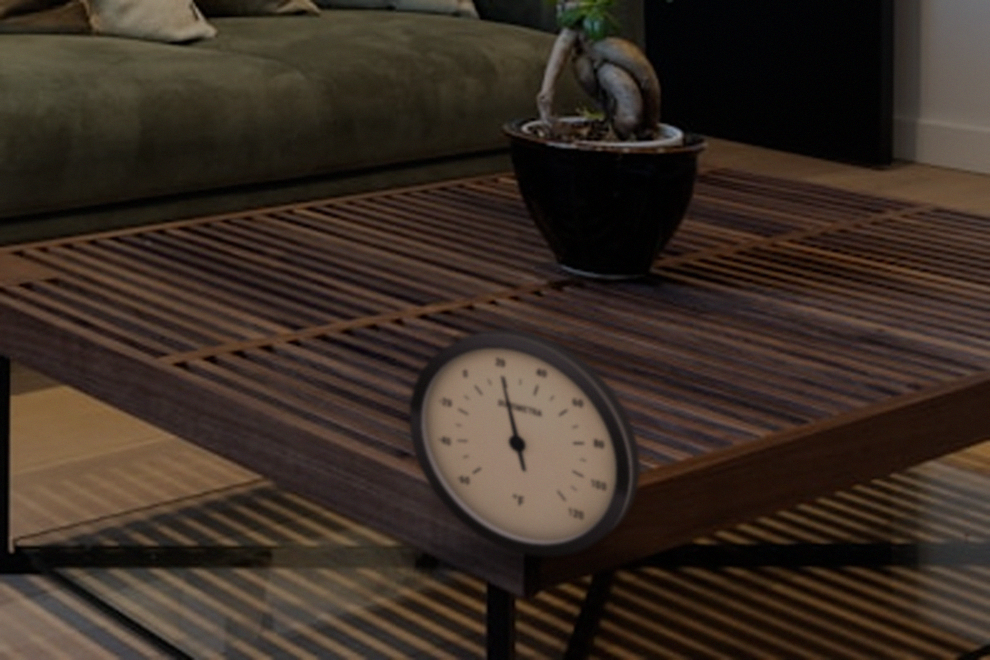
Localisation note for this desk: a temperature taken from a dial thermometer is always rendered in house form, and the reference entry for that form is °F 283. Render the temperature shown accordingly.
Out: °F 20
